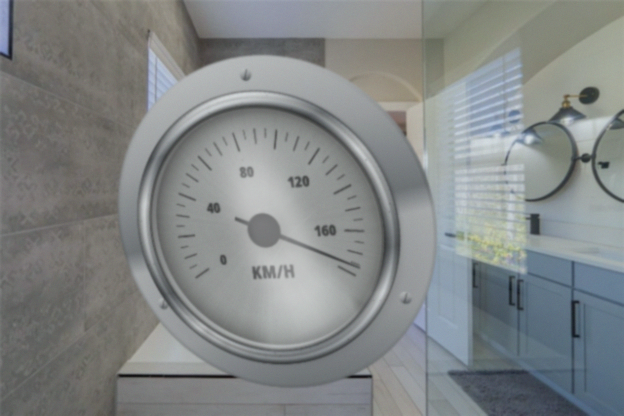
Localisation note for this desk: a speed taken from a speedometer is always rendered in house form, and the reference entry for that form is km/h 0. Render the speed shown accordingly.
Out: km/h 175
